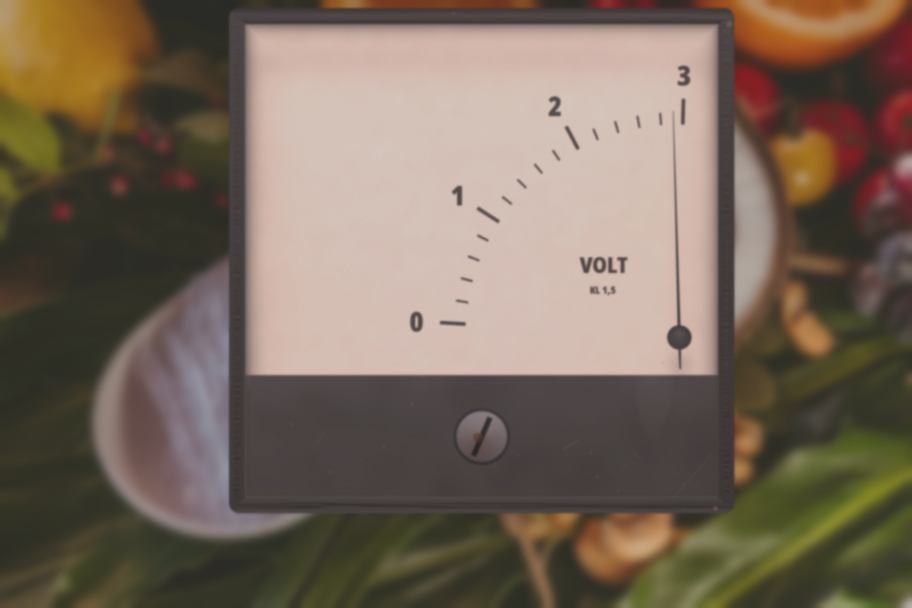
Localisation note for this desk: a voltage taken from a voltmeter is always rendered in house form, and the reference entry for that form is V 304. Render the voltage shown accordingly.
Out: V 2.9
